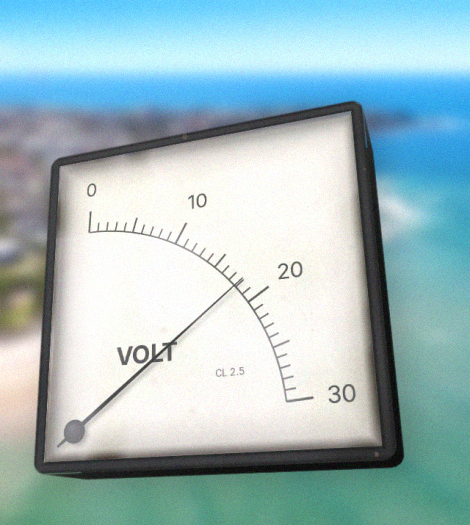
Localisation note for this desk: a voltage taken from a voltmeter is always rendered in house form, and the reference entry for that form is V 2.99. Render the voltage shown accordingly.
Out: V 18
